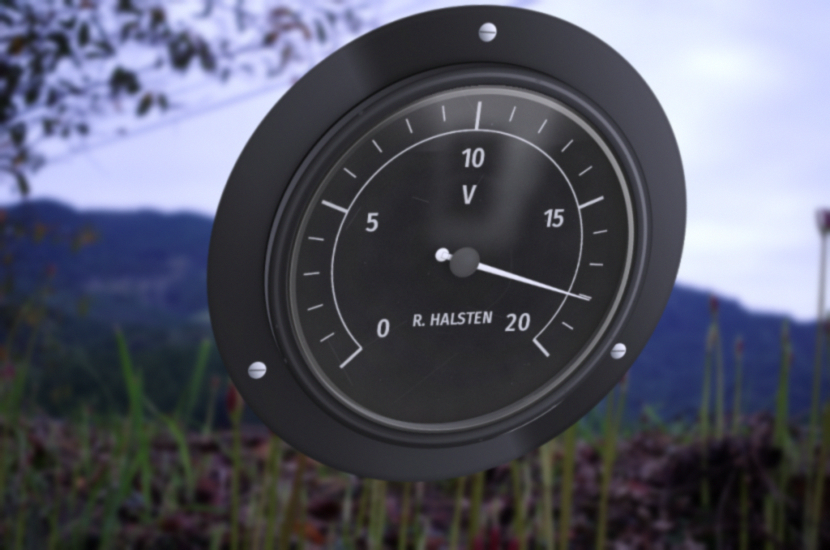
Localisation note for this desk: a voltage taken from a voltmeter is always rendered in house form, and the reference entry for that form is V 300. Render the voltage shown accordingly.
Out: V 18
